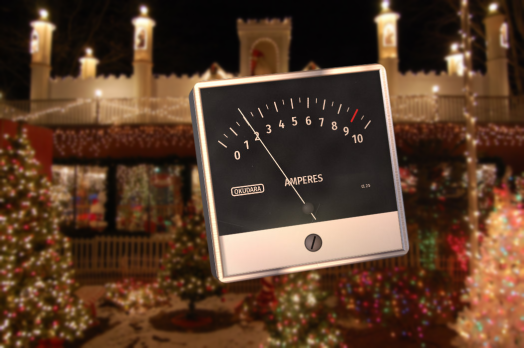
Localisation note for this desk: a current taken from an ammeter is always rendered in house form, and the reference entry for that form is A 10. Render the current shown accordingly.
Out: A 2
